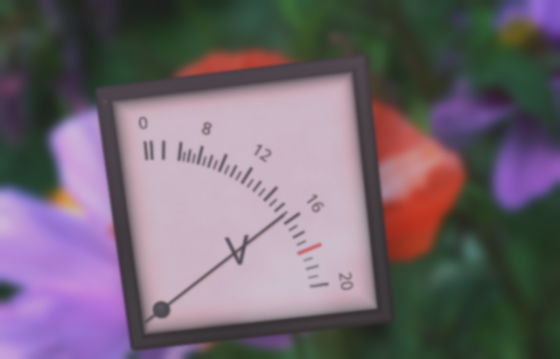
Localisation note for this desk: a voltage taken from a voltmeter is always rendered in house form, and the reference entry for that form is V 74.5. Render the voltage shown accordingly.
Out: V 15.5
